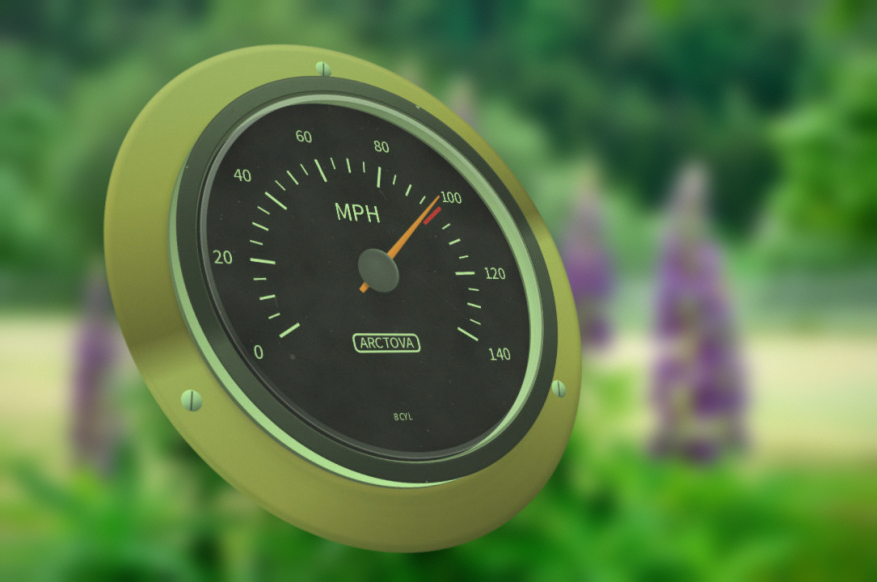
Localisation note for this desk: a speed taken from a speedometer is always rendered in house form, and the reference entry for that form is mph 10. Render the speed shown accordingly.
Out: mph 97.5
